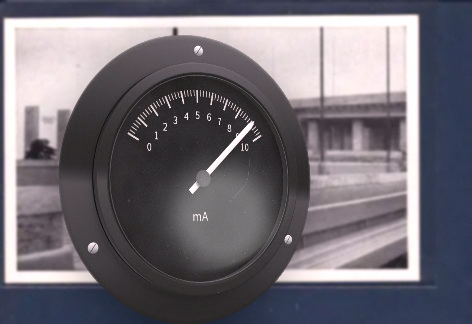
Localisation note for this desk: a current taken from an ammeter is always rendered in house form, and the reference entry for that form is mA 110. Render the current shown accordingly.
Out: mA 9
